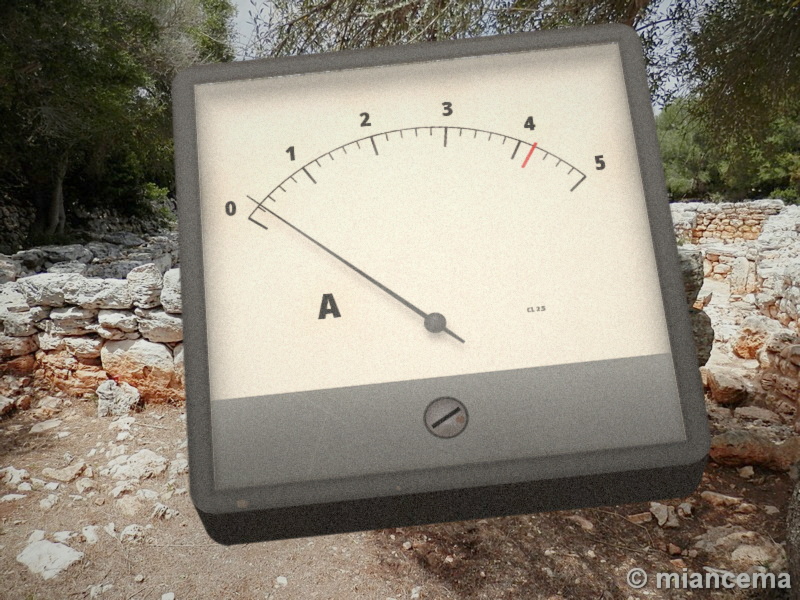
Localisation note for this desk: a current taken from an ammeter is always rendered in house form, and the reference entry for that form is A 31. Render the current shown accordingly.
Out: A 0.2
